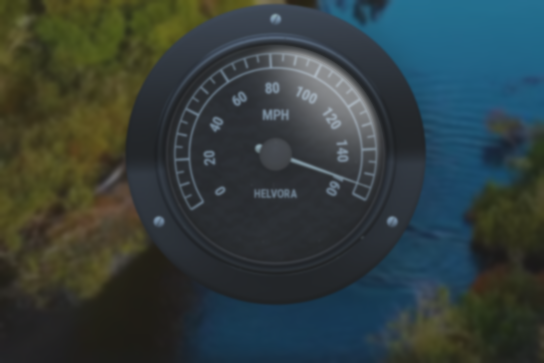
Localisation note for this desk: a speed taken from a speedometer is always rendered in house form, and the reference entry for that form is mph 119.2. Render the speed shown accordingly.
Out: mph 155
